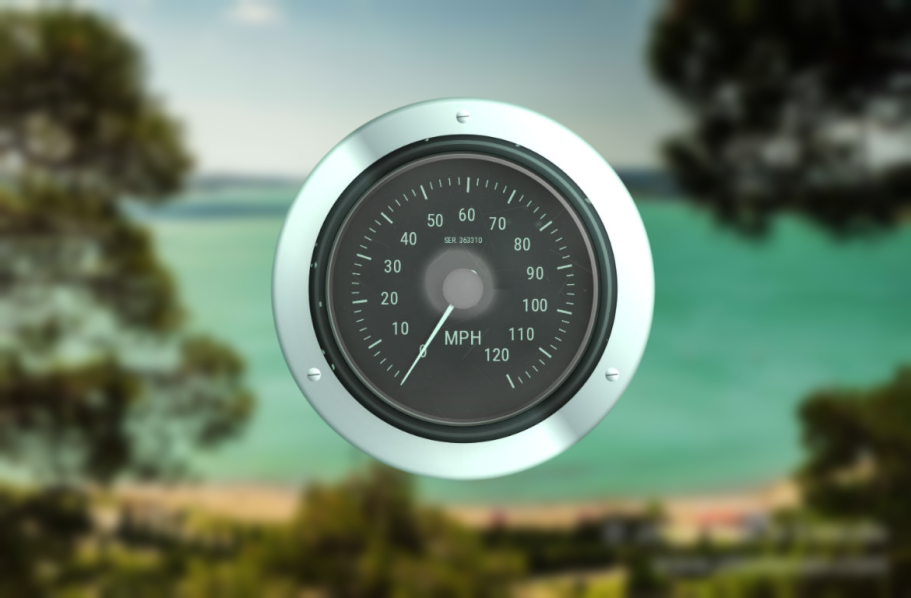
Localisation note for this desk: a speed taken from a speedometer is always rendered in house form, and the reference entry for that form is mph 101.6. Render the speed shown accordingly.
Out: mph 0
